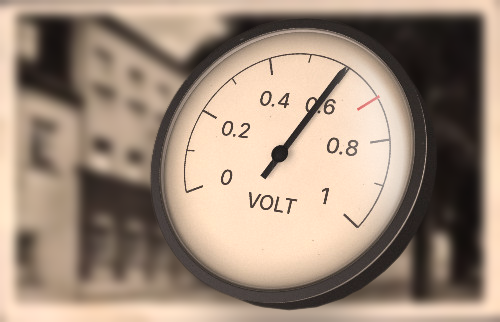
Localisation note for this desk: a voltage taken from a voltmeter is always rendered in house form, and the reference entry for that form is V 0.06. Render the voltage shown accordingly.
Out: V 0.6
